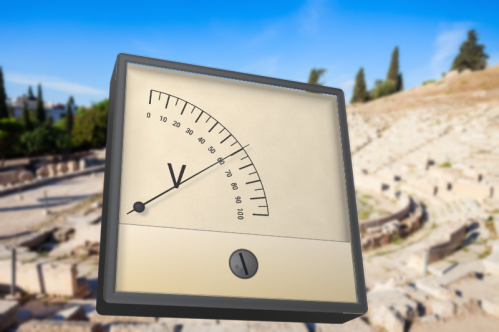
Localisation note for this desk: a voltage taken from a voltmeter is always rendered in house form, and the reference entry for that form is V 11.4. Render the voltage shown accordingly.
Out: V 60
